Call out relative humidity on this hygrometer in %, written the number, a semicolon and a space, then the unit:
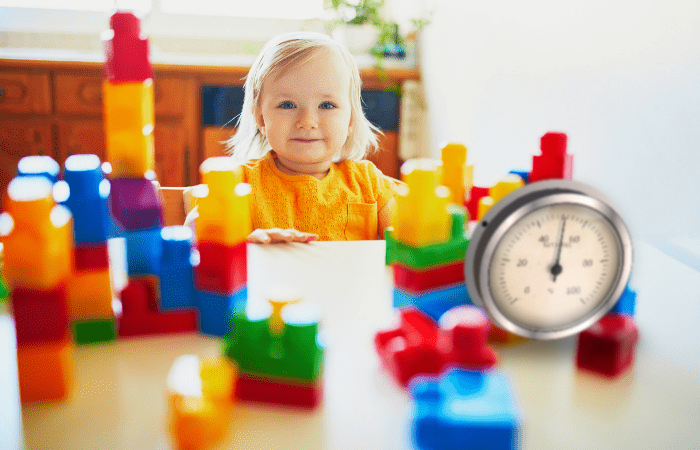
50; %
